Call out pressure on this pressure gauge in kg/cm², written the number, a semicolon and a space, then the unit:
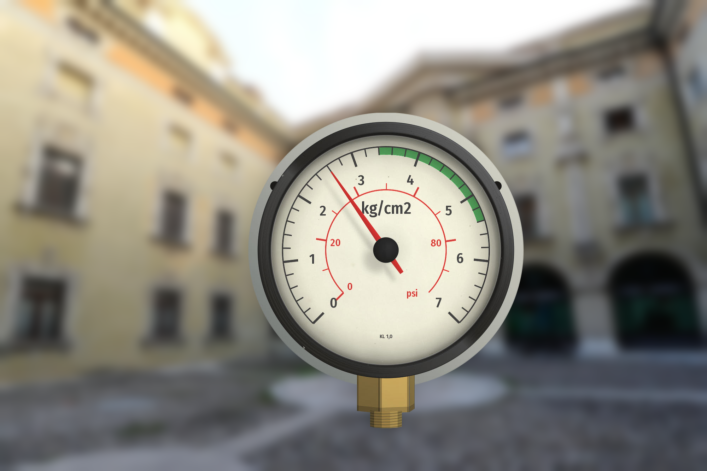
2.6; kg/cm²
